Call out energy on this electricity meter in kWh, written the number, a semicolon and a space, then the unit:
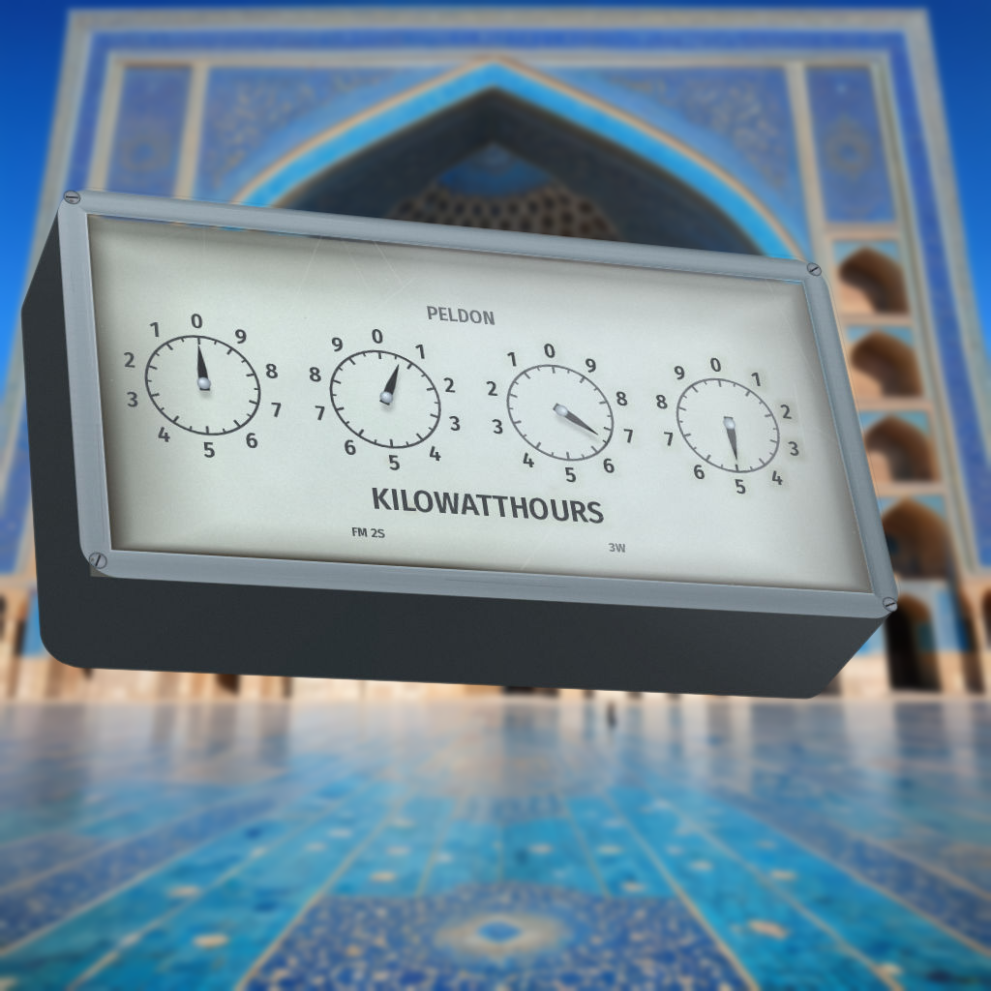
65; kWh
